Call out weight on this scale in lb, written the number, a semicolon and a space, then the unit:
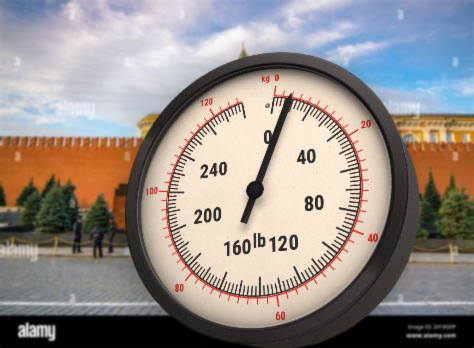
10; lb
